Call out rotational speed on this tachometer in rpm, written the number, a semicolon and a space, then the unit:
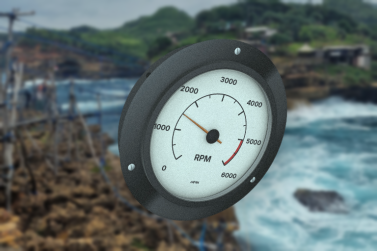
1500; rpm
